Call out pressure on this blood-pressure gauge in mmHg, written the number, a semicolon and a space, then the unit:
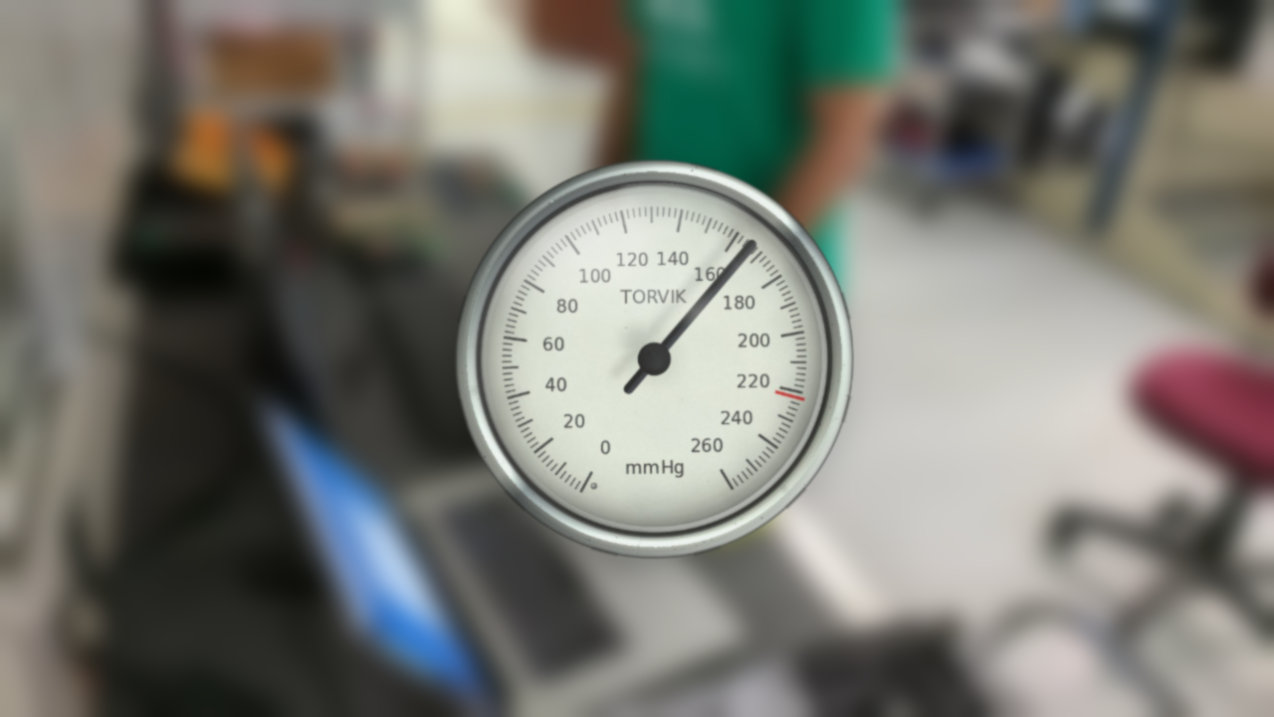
166; mmHg
